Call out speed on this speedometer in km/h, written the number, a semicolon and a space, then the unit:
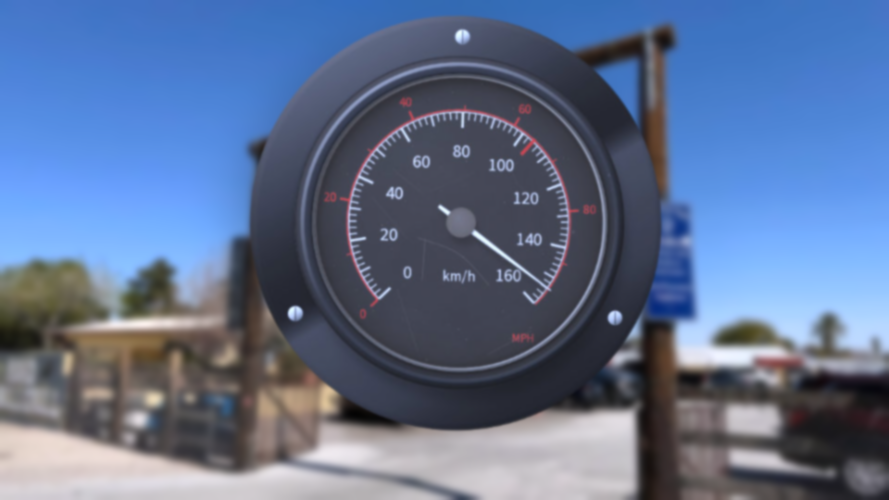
154; km/h
